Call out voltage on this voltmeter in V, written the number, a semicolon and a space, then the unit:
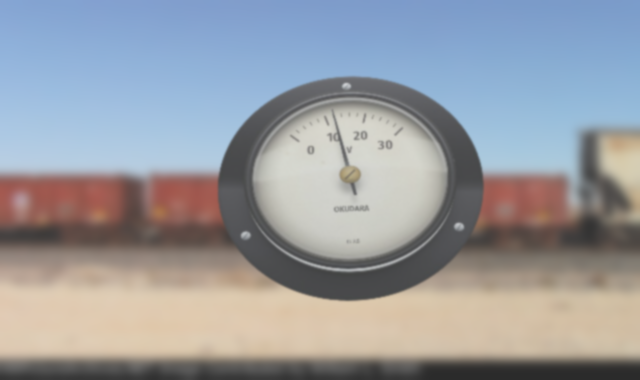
12; V
